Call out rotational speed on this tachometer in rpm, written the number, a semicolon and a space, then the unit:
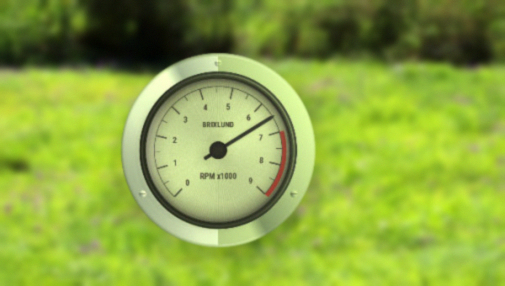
6500; rpm
